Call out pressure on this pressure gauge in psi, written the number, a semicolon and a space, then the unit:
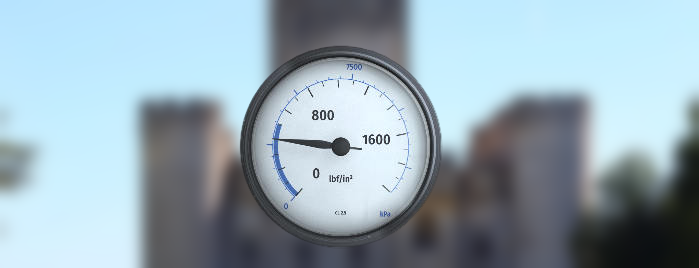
400; psi
